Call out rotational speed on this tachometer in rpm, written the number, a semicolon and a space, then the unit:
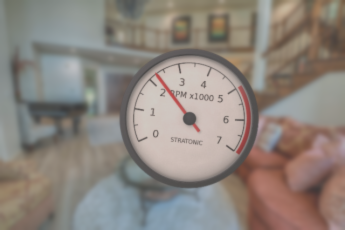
2250; rpm
